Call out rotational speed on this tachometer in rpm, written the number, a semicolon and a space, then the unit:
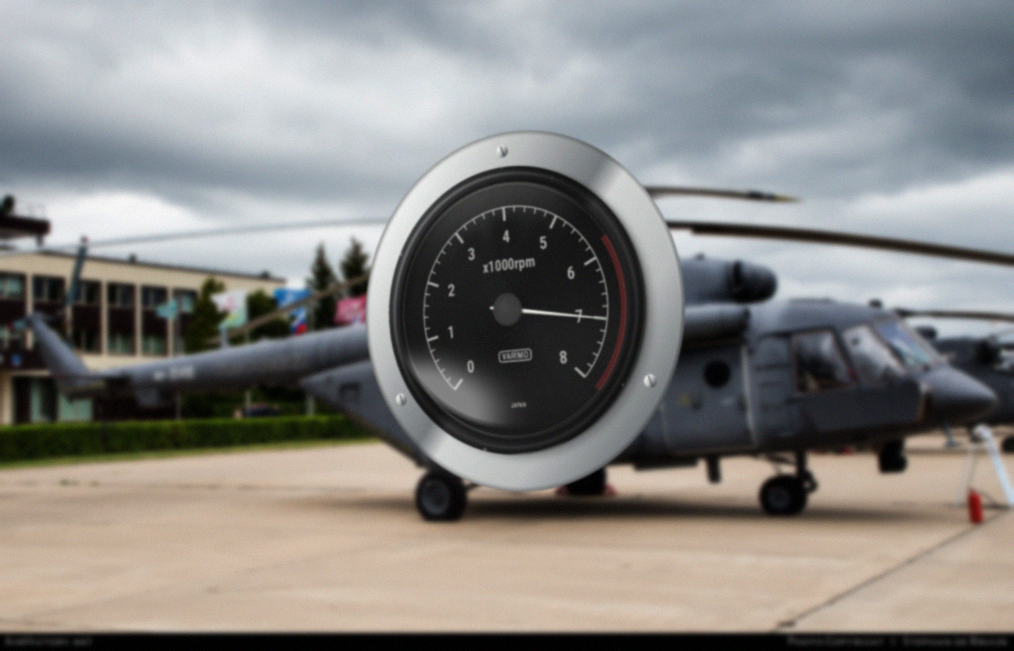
7000; rpm
